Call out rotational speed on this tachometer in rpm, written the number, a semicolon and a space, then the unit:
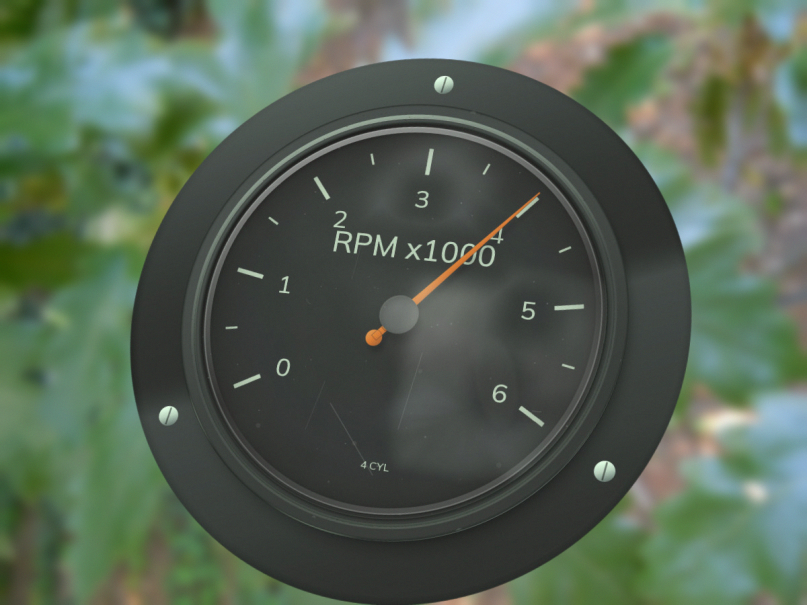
4000; rpm
